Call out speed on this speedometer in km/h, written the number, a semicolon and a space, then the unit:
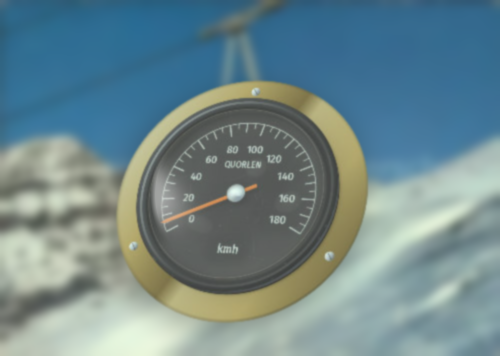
5; km/h
